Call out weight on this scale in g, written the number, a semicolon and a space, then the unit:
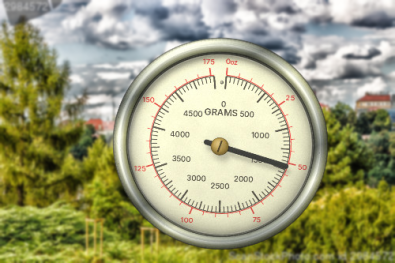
1450; g
